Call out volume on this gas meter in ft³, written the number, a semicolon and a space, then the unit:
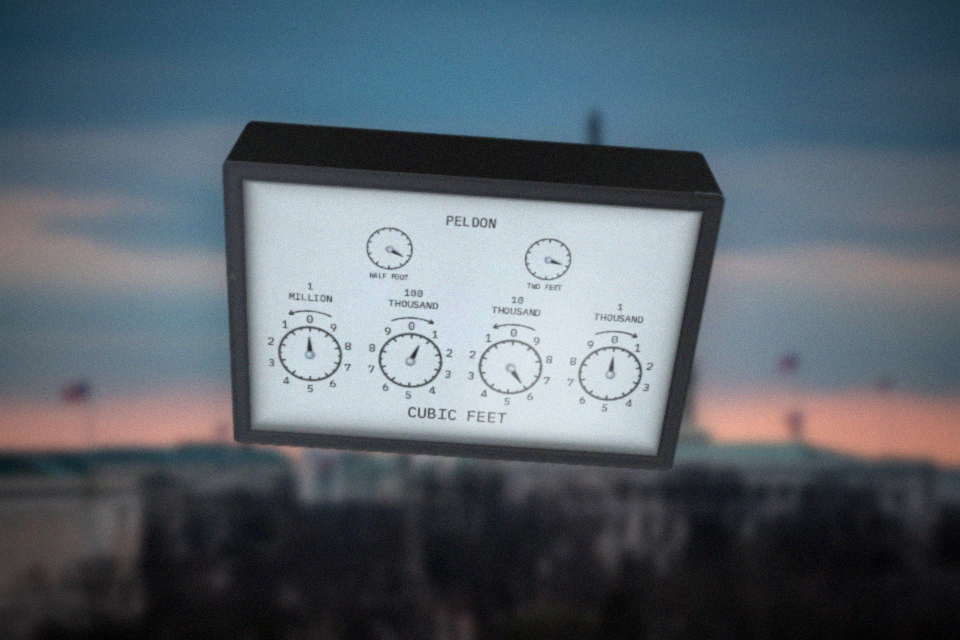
6000; ft³
